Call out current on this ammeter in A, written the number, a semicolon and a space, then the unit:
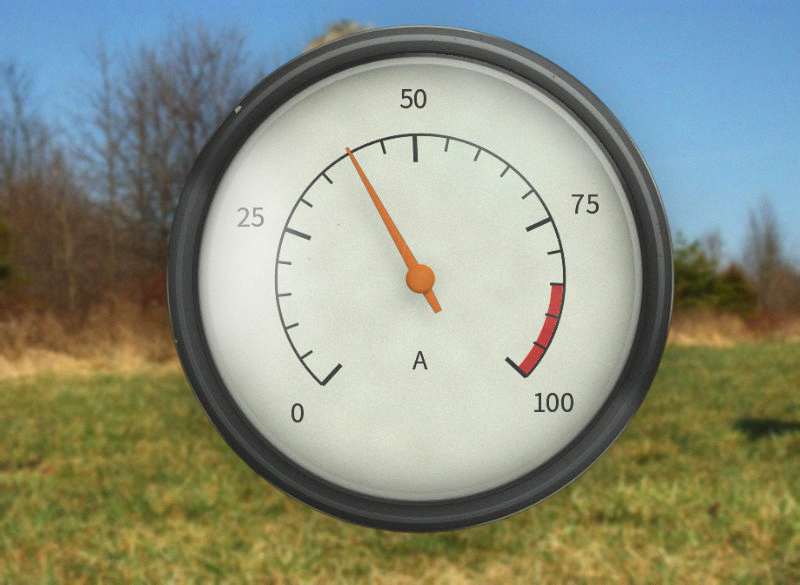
40; A
